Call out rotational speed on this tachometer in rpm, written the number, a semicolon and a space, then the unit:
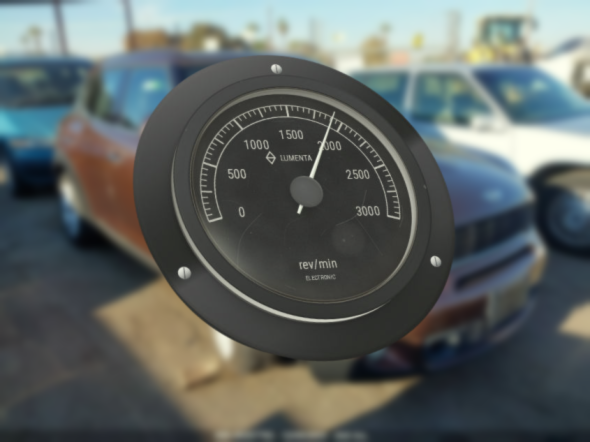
1900; rpm
